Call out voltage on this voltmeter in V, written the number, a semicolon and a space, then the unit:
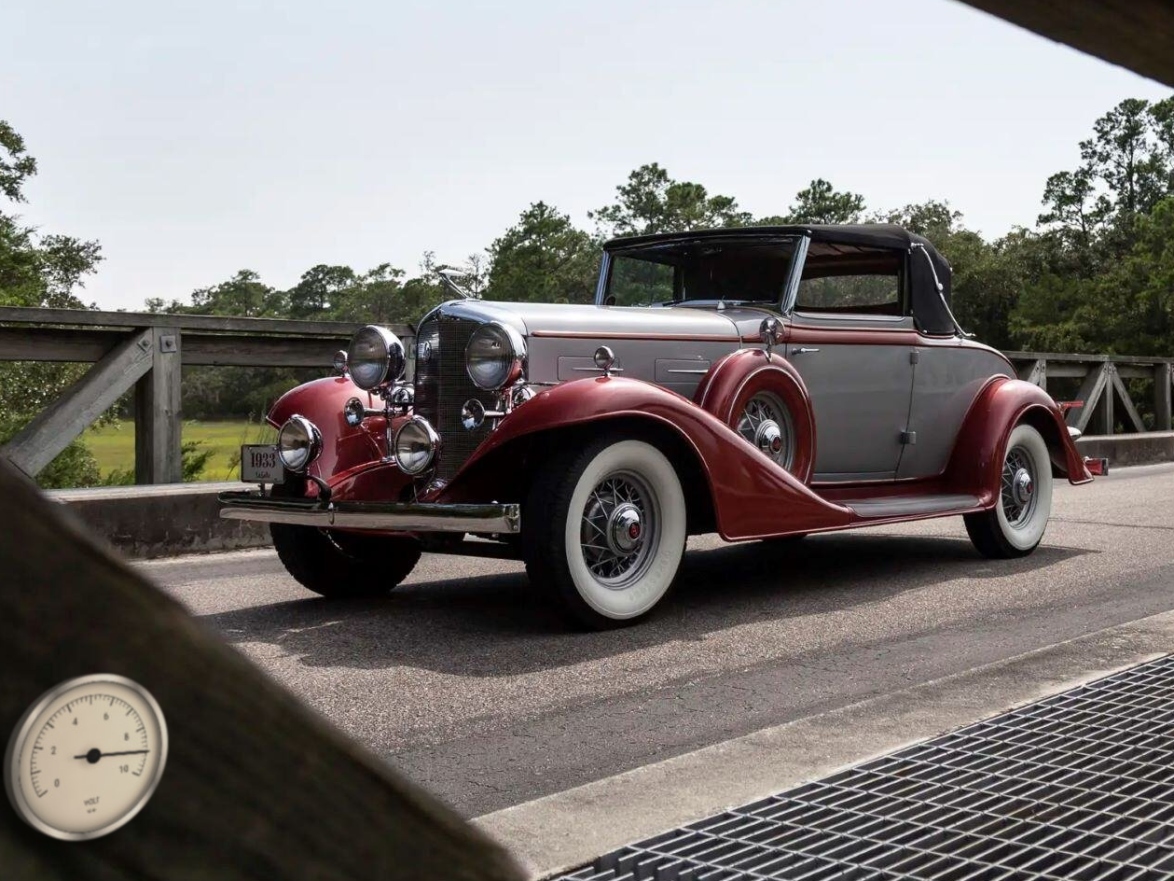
9; V
